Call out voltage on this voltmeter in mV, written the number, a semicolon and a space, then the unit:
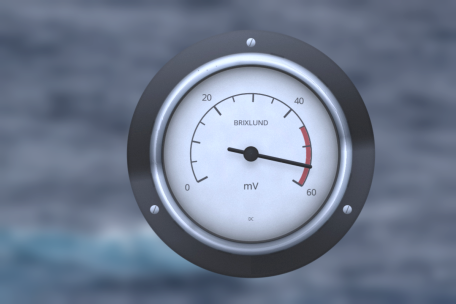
55; mV
